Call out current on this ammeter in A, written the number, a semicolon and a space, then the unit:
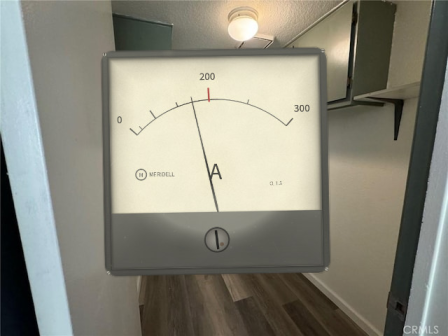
175; A
